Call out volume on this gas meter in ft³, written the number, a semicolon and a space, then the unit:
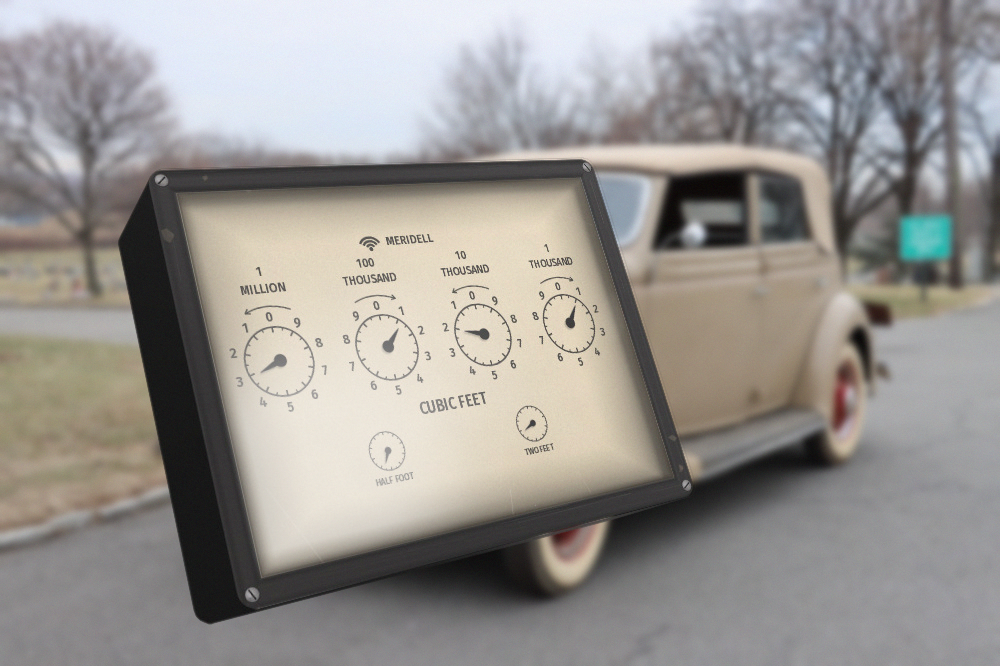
312100; ft³
